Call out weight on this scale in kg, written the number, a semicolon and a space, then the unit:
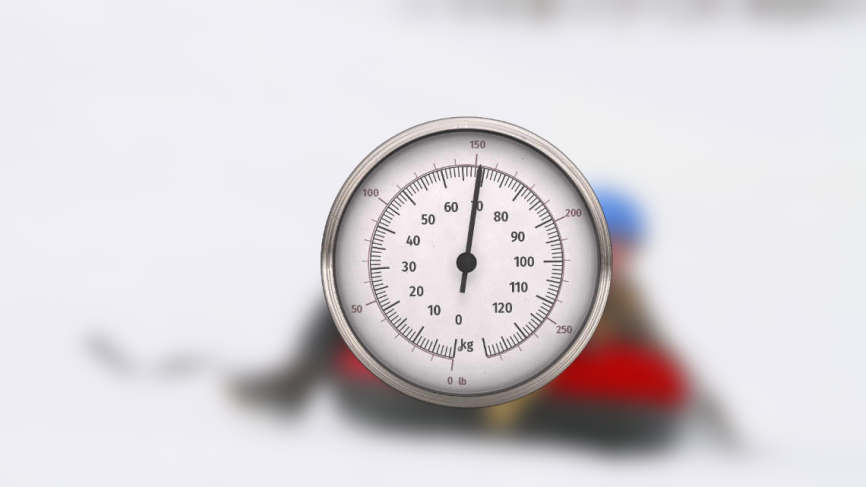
69; kg
